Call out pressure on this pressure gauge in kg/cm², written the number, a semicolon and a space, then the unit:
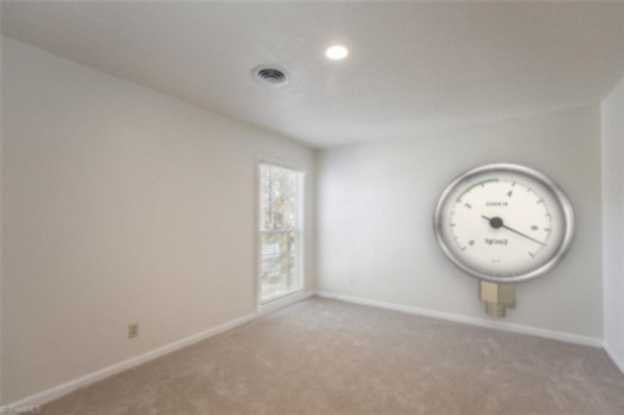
6.5; kg/cm²
